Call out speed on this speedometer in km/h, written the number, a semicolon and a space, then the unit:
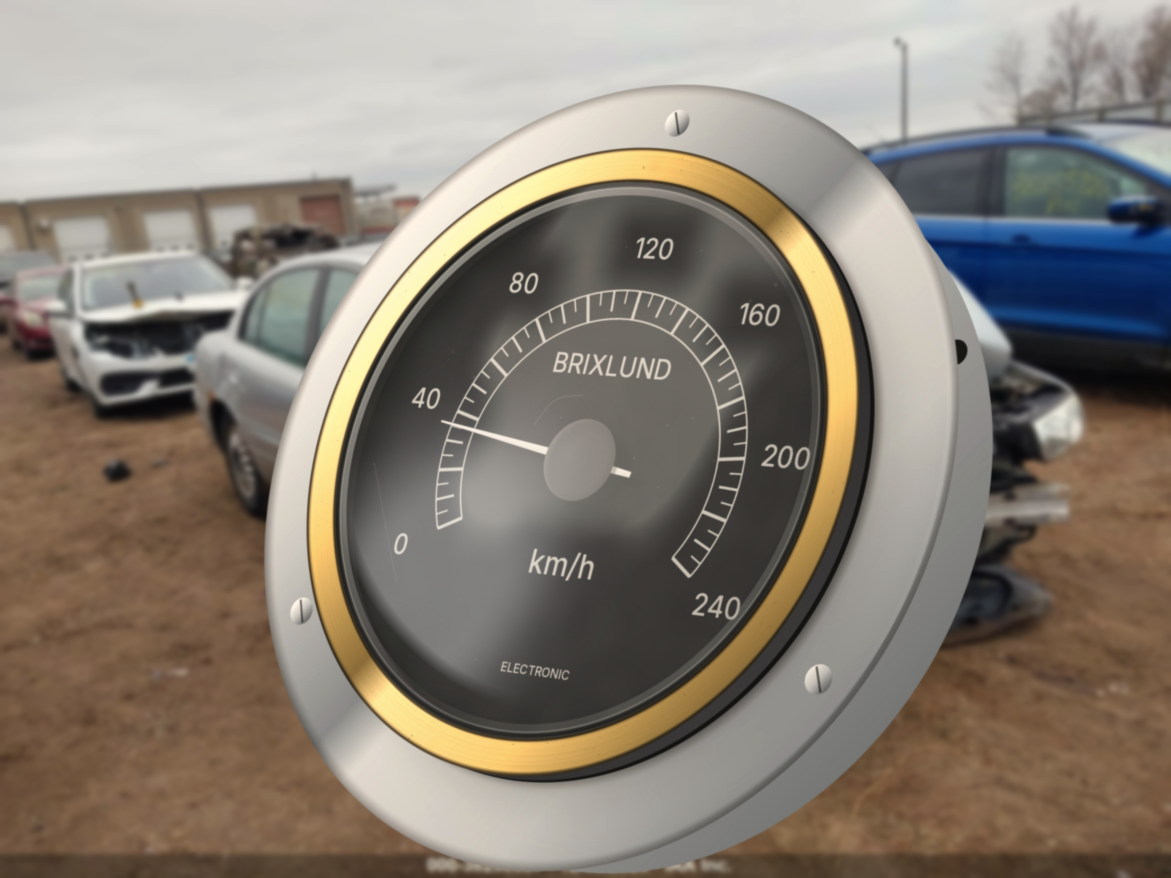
35; km/h
